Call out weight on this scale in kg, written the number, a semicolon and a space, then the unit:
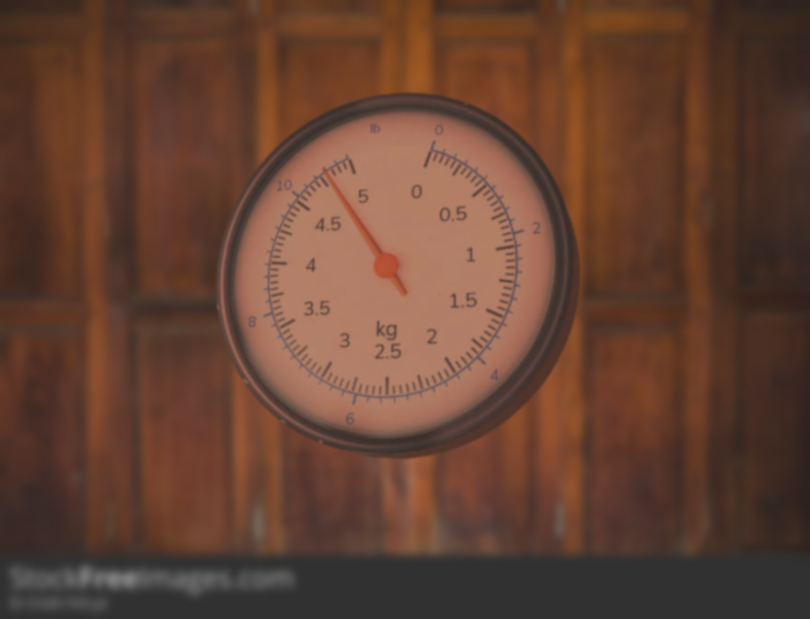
4.8; kg
